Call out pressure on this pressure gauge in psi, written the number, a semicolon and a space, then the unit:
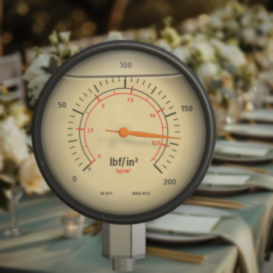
170; psi
